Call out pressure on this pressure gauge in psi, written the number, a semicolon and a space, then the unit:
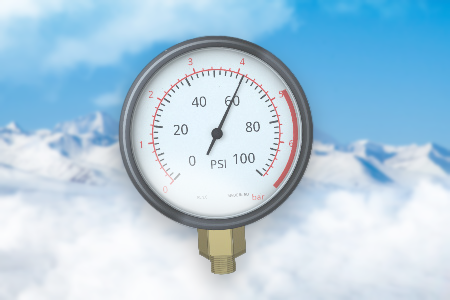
60; psi
